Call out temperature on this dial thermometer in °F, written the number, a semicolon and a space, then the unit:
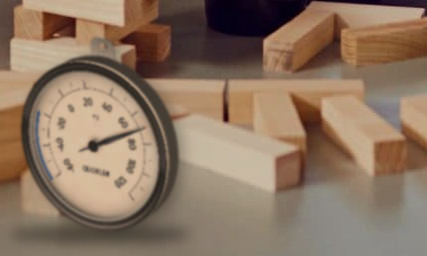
70; °F
